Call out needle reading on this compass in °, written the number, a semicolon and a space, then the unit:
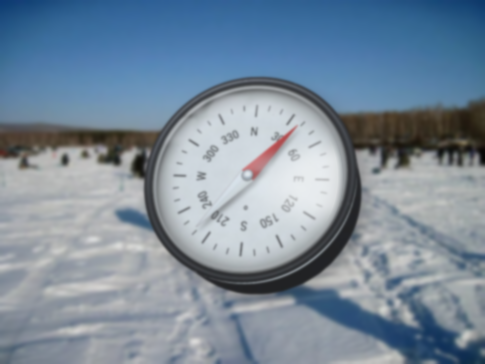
40; °
